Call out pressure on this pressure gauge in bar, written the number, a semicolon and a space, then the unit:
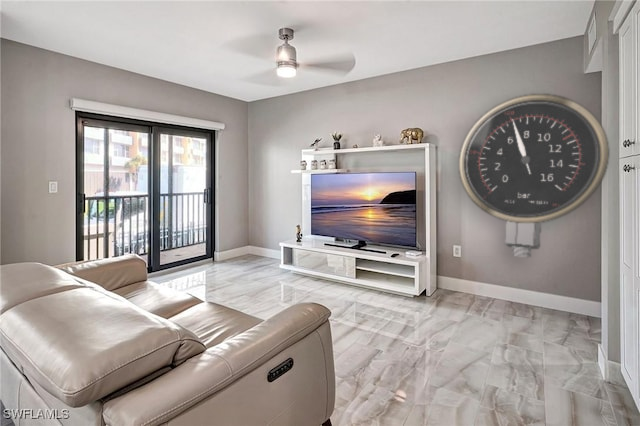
7; bar
